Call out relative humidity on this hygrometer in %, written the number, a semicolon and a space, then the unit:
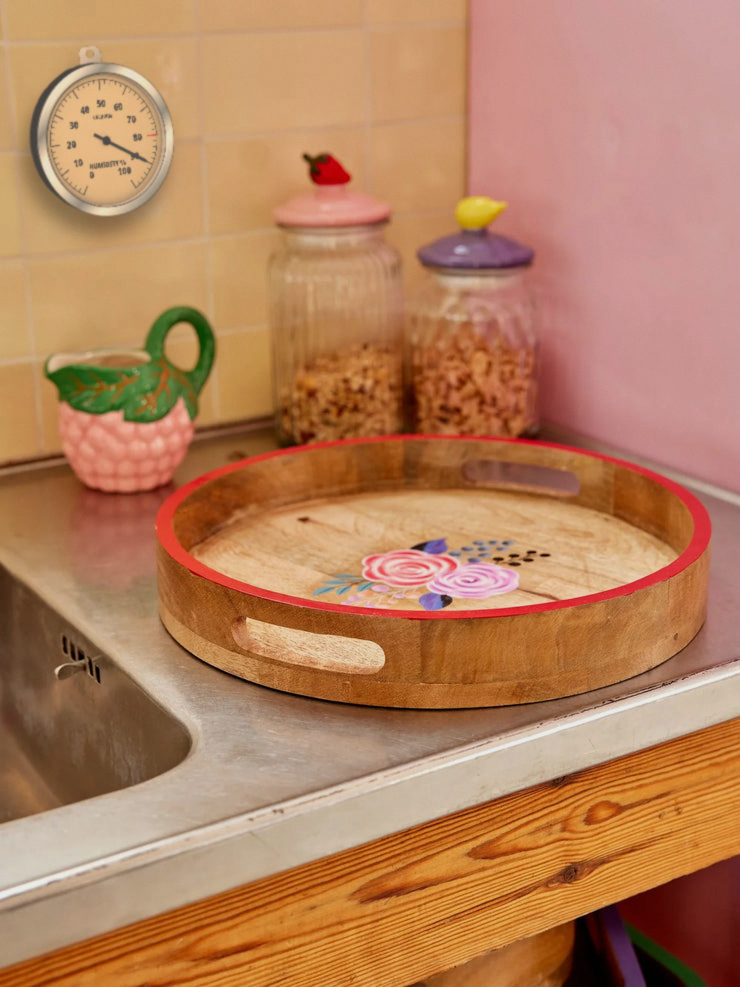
90; %
